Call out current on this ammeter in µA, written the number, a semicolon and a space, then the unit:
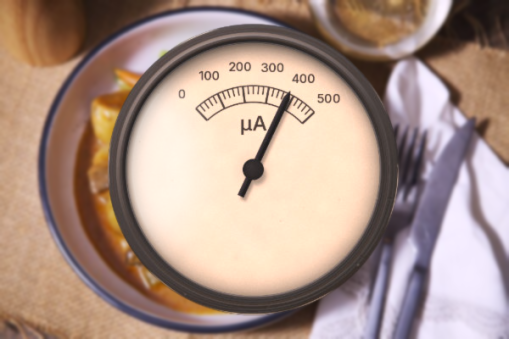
380; µA
